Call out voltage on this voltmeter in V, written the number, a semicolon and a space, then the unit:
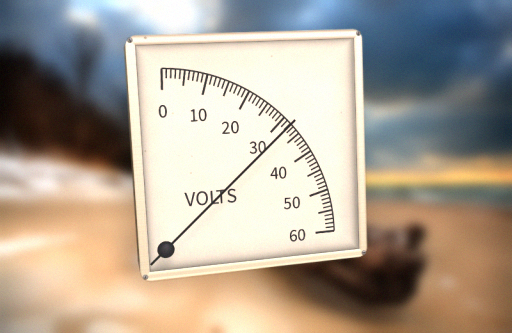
32; V
